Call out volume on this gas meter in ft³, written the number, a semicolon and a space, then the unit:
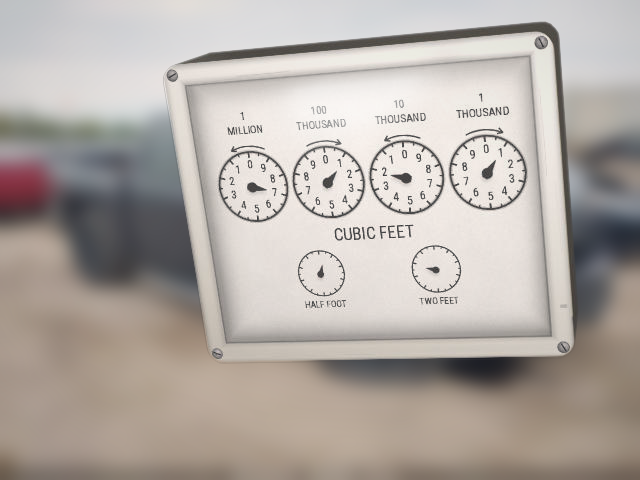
712100; ft³
